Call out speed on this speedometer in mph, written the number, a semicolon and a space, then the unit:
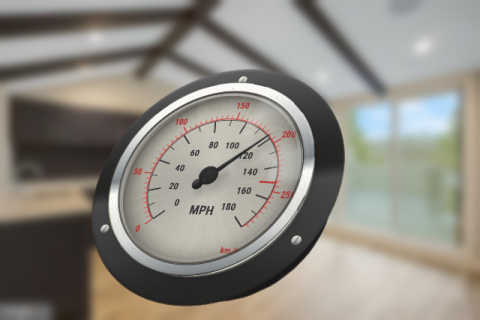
120; mph
